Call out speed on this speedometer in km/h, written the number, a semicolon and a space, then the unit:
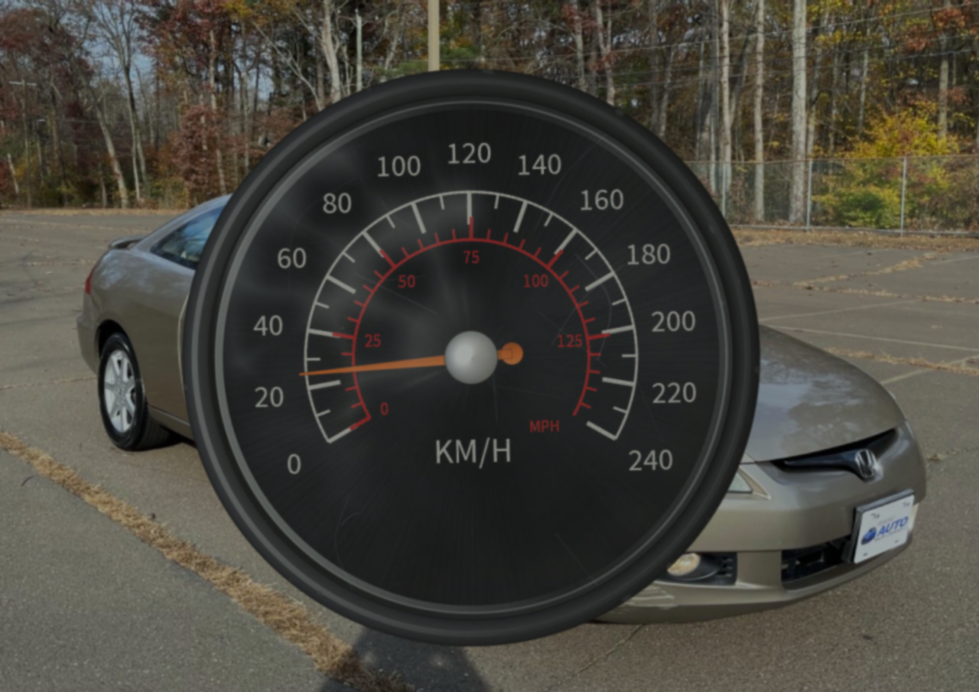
25; km/h
